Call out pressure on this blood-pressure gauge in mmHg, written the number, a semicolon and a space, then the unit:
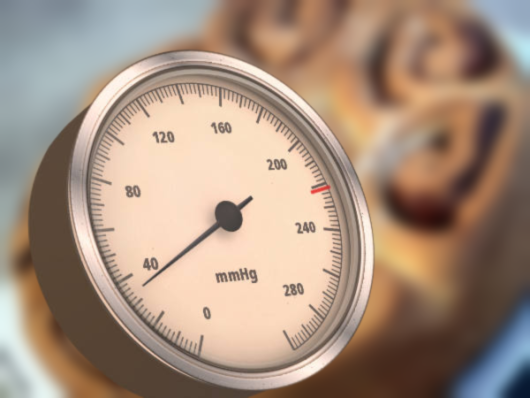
34; mmHg
